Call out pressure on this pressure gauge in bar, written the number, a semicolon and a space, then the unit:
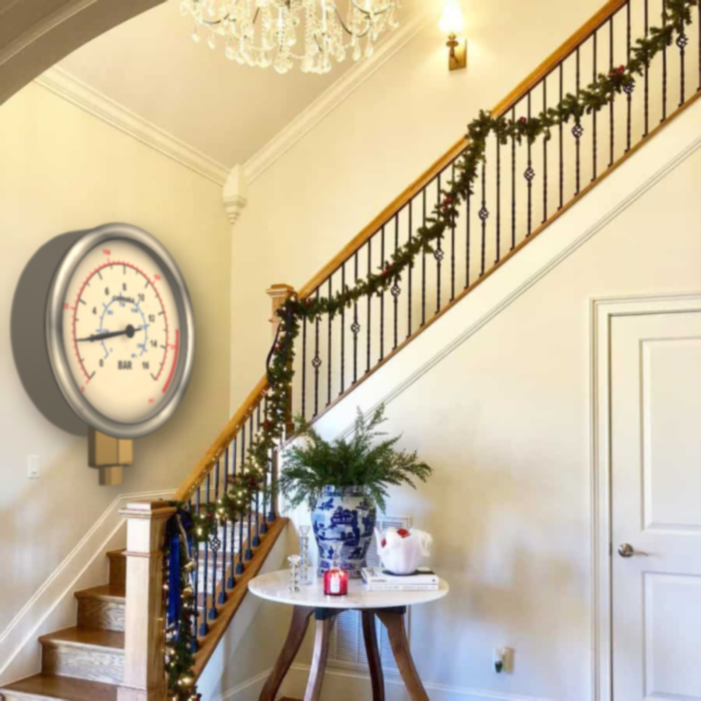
2; bar
